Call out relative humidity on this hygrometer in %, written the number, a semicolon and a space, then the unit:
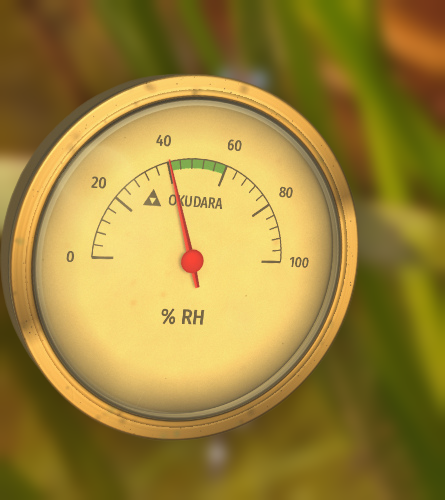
40; %
